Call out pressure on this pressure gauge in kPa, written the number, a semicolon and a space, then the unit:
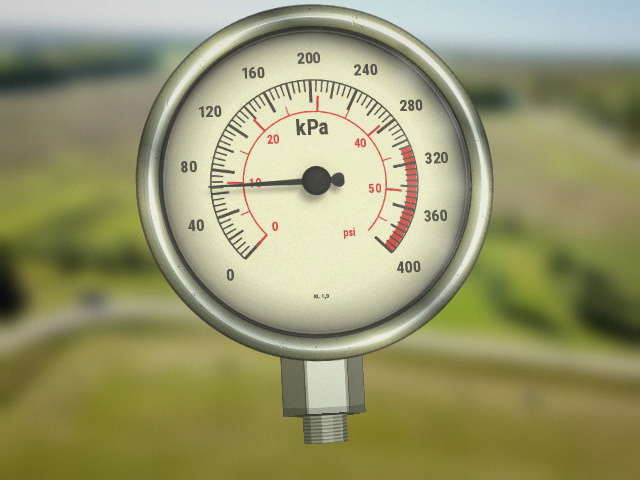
65; kPa
